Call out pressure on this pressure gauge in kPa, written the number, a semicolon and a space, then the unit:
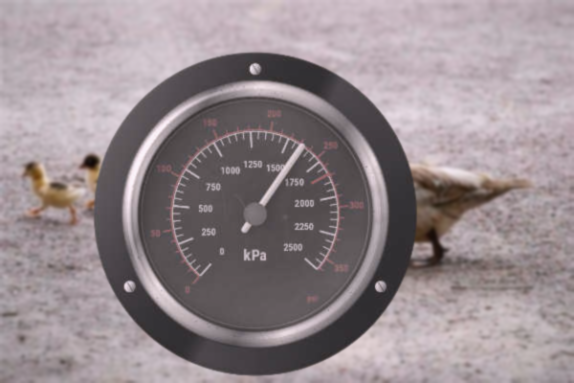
1600; kPa
